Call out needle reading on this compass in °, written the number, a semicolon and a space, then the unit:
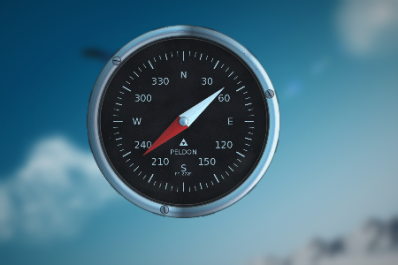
230; °
